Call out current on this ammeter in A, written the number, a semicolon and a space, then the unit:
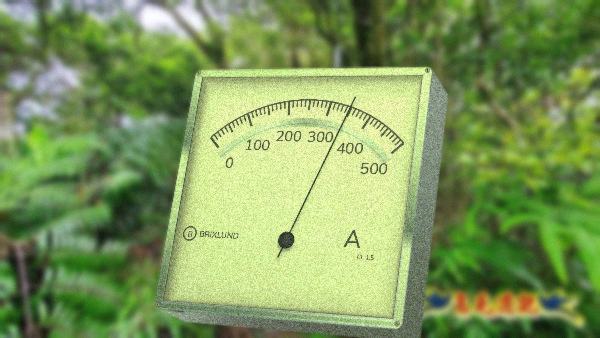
350; A
